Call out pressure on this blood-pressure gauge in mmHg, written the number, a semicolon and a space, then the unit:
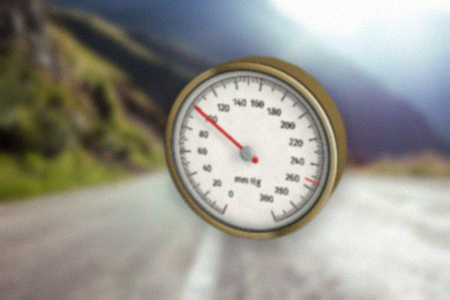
100; mmHg
